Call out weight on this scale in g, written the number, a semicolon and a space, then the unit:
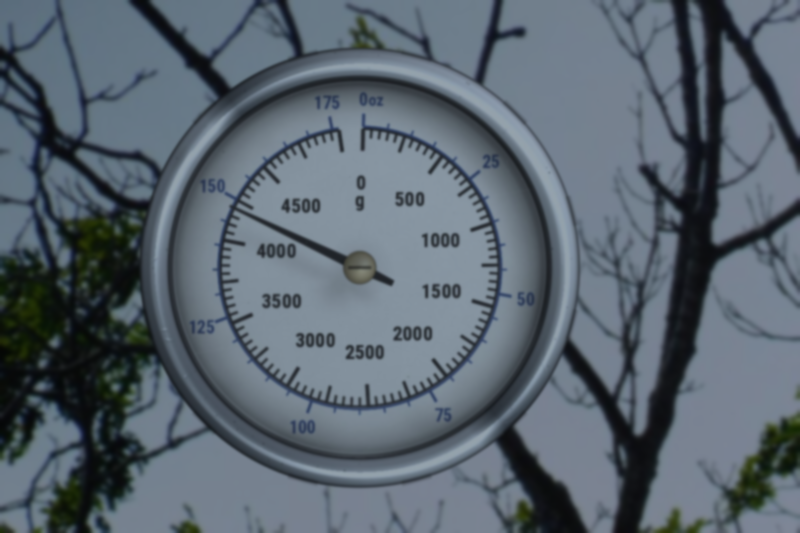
4200; g
